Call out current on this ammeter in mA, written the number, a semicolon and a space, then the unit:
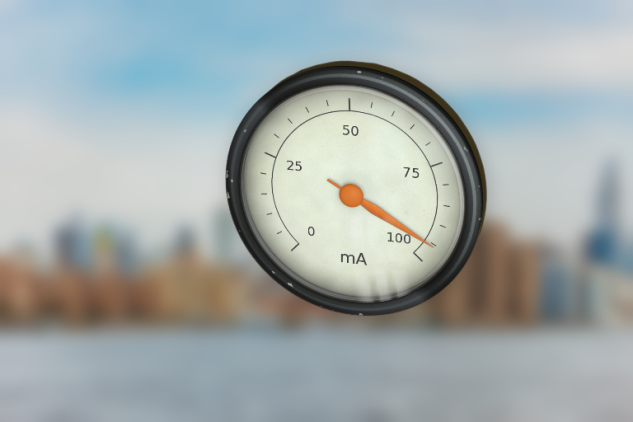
95; mA
